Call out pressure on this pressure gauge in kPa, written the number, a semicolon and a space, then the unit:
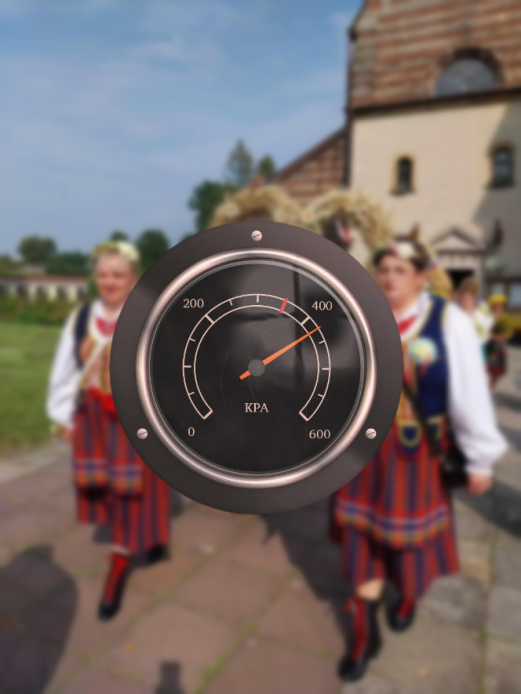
425; kPa
